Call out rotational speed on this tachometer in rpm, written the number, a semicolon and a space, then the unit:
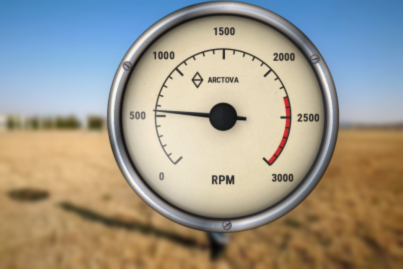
550; rpm
